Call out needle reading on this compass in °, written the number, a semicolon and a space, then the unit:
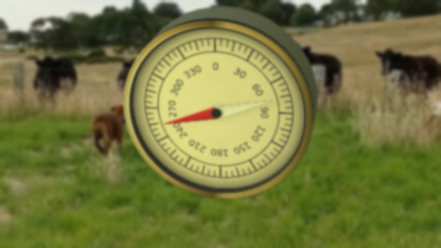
255; °
